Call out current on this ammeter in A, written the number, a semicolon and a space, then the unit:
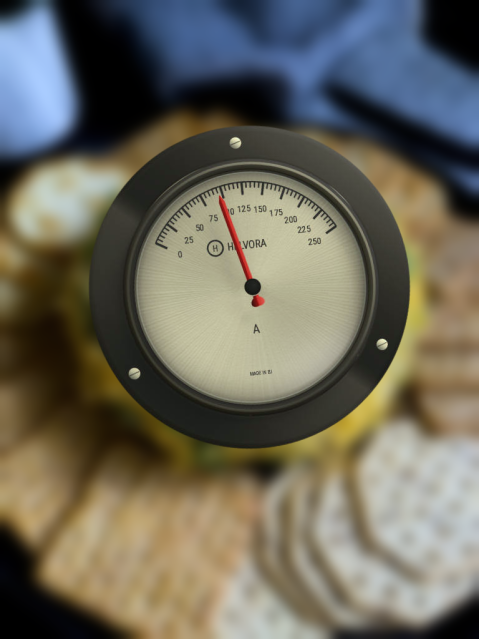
95; A
